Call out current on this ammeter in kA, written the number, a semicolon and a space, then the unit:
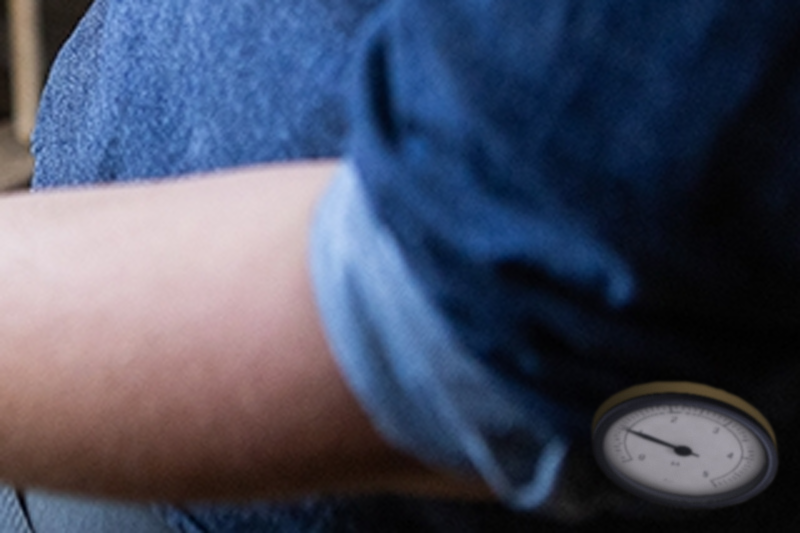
1; kA
